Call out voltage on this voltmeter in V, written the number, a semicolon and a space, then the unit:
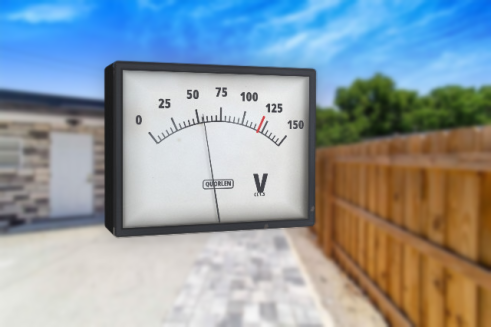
55; V
